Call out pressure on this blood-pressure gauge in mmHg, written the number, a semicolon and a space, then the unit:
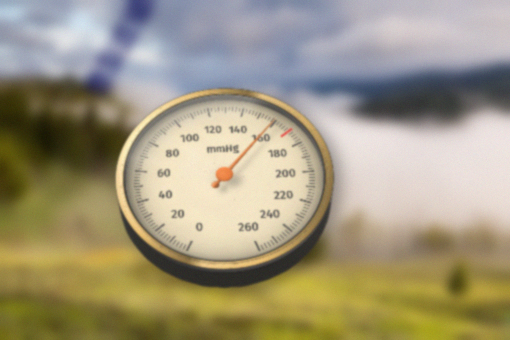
160; mmHg
